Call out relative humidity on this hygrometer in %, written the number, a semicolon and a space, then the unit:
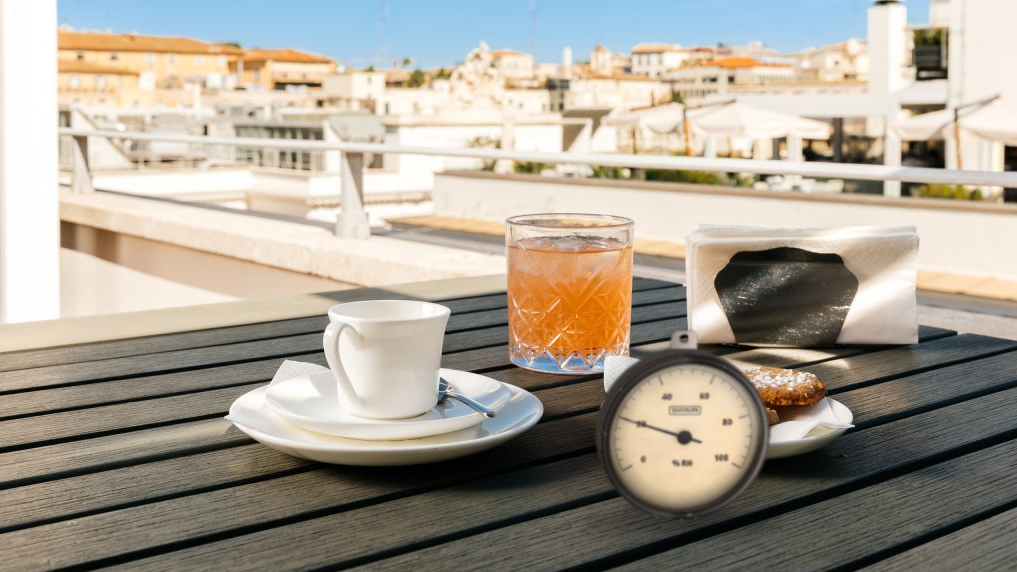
20; %
